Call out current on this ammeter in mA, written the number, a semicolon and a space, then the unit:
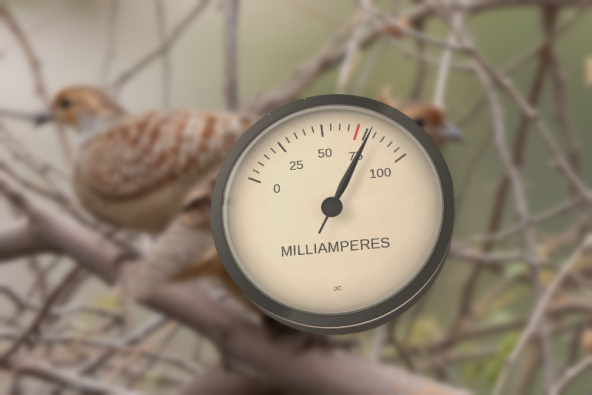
77.5; mA
